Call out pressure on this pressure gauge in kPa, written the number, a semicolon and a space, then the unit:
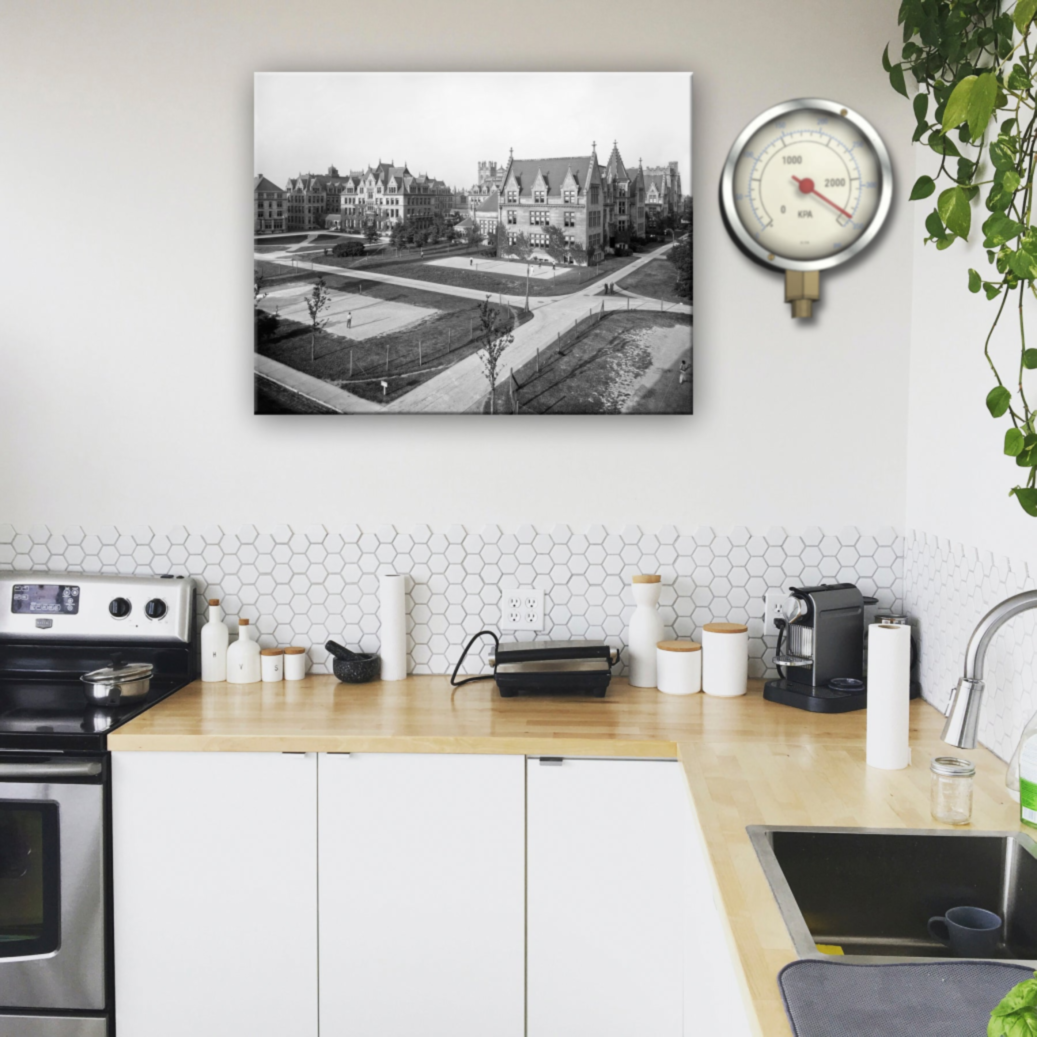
2400; kPa
